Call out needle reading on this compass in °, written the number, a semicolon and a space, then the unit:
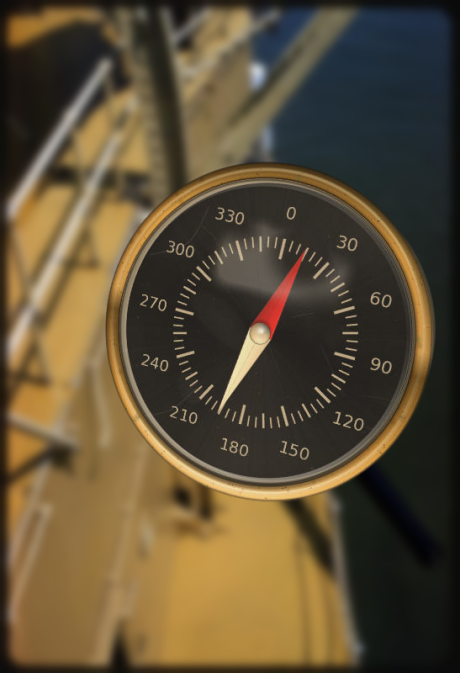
15; °
